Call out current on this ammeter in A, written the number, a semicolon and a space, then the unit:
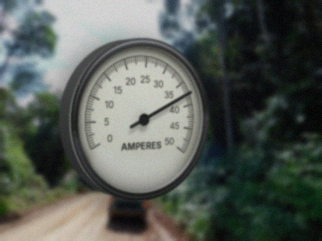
37.5; A
